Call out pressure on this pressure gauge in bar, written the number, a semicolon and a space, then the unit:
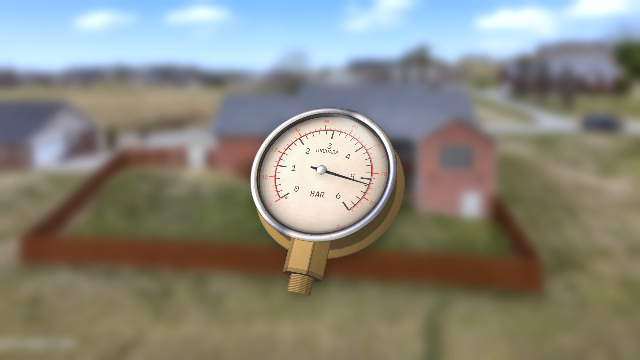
5.2; bar
